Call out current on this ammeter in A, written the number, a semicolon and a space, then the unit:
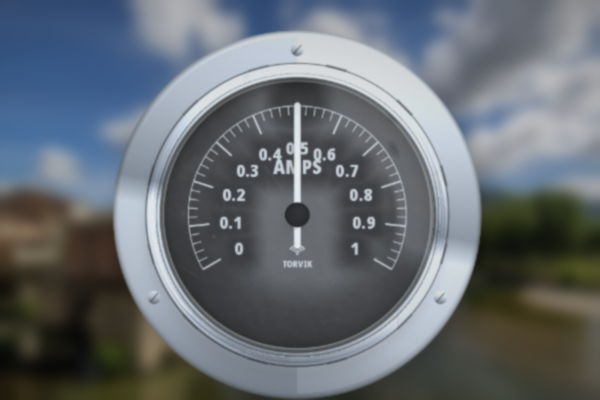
0.5; A
